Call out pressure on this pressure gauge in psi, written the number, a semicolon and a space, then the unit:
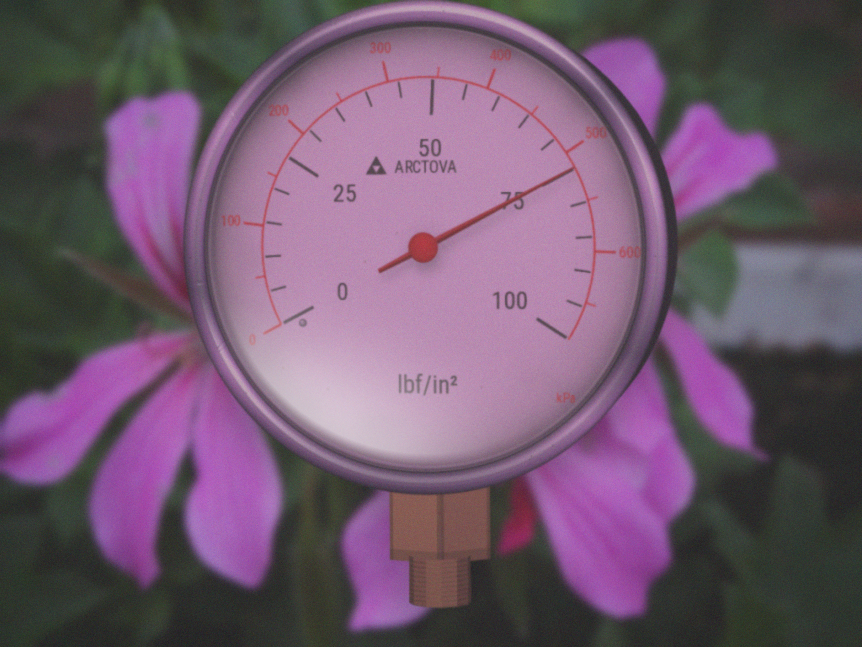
75; psi
